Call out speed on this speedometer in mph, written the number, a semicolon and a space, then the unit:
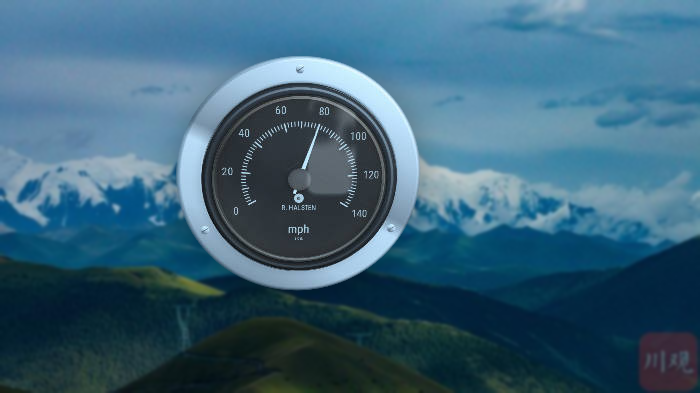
80; mph
